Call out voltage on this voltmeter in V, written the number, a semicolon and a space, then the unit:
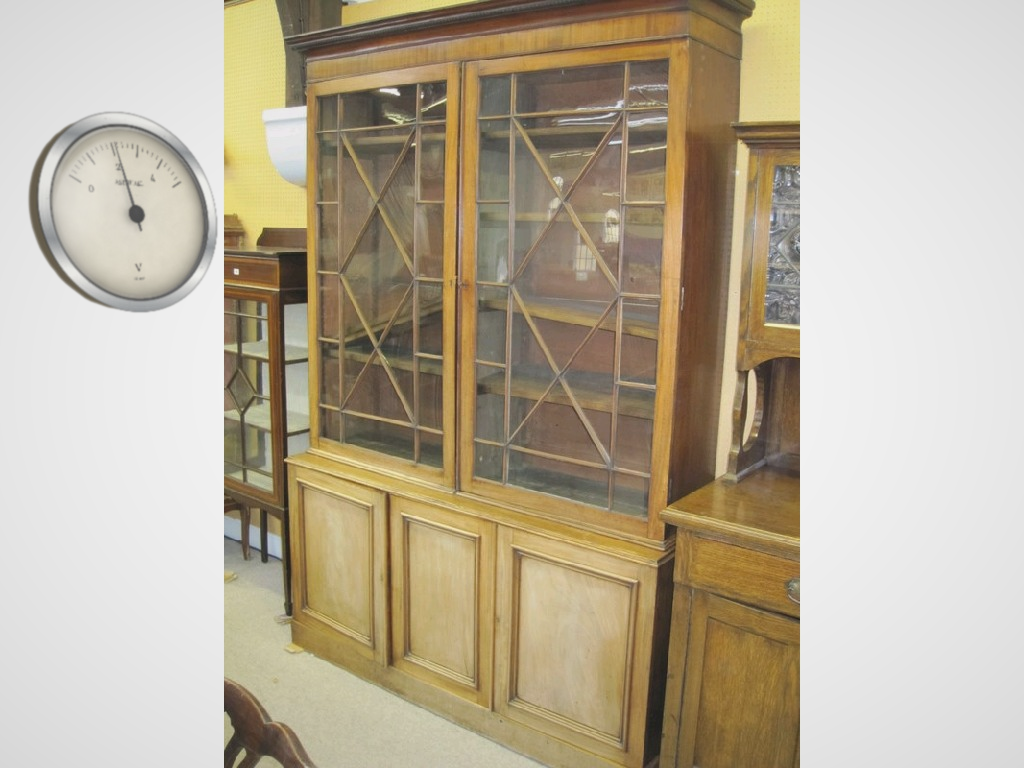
2; V
